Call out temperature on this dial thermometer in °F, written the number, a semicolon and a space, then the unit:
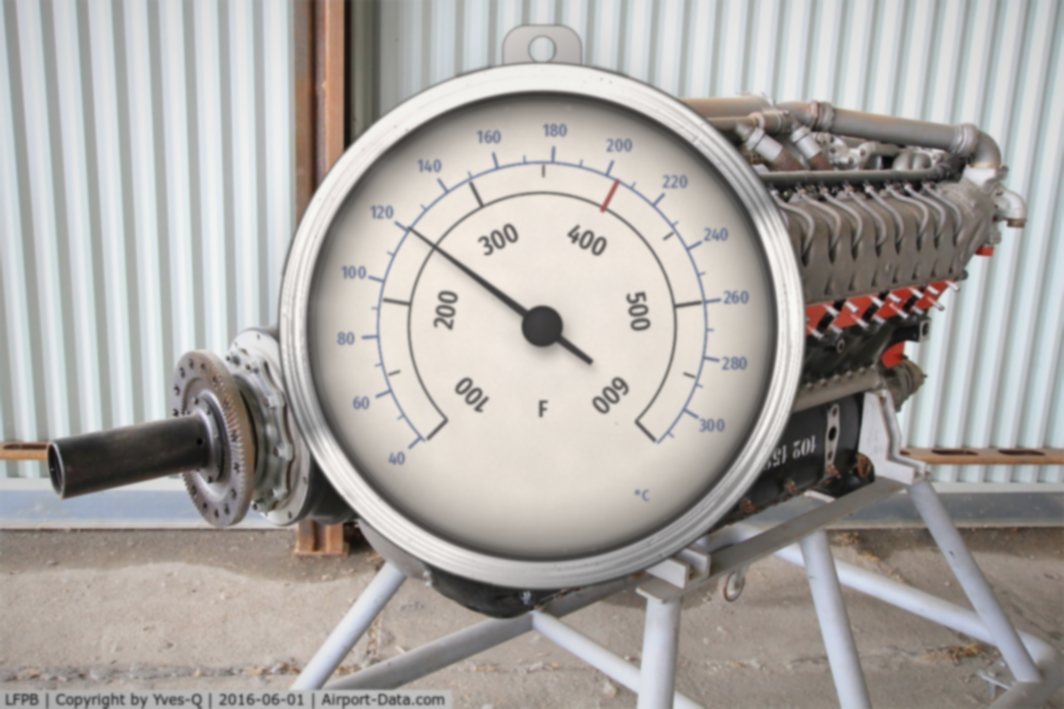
250; °F
